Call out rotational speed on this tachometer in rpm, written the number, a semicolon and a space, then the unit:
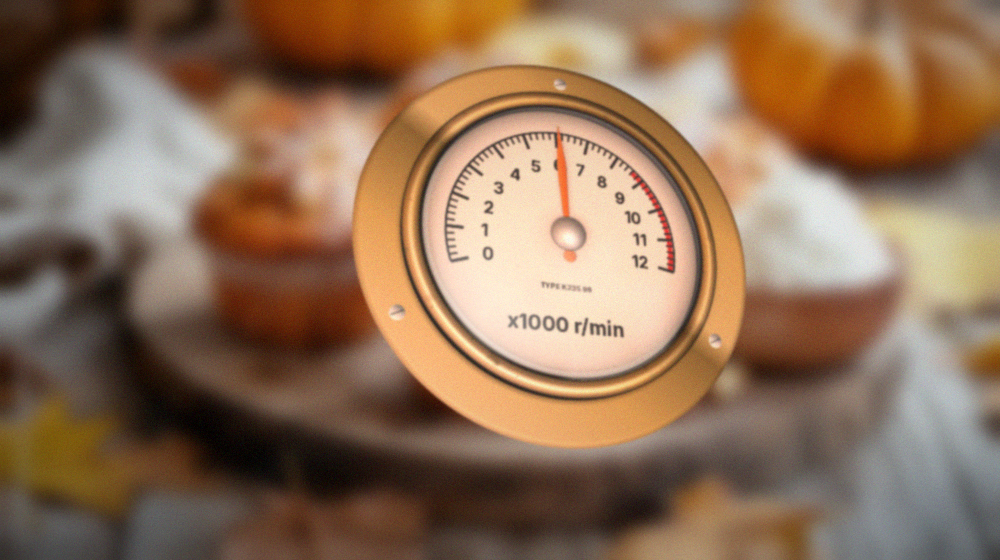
6000; rpm
